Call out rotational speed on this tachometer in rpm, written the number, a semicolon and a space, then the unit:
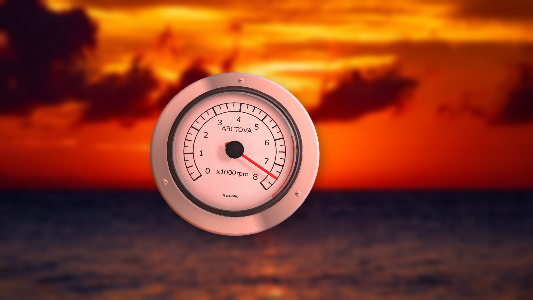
7500; rpm
